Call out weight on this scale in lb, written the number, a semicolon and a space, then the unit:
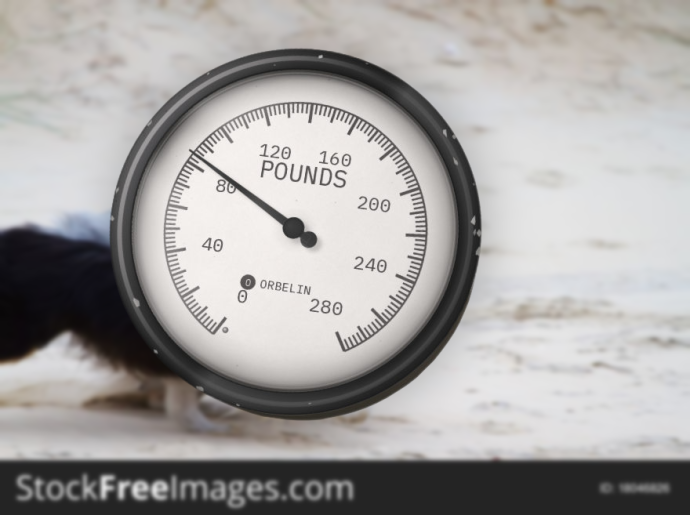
84; lb
